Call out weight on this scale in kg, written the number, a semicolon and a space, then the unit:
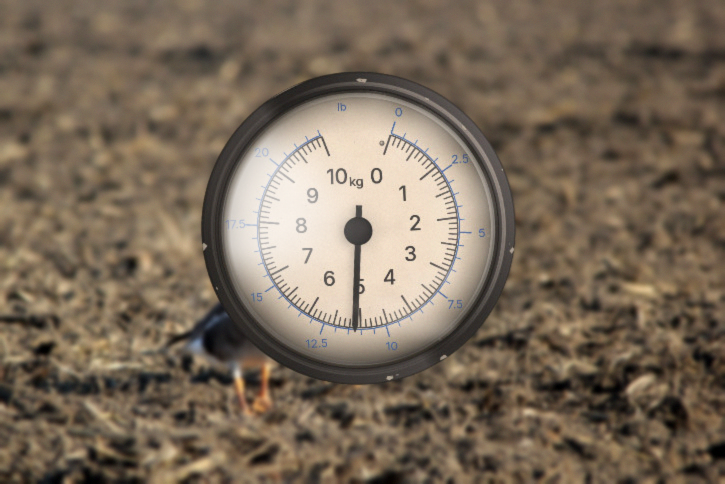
5.1; kg
